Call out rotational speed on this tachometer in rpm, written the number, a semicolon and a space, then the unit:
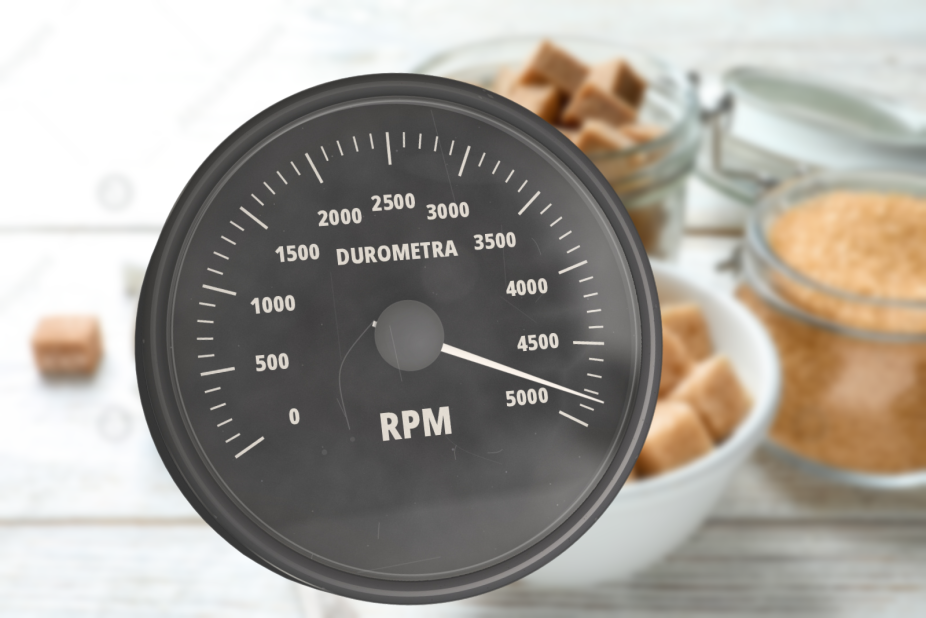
4850; rpm
